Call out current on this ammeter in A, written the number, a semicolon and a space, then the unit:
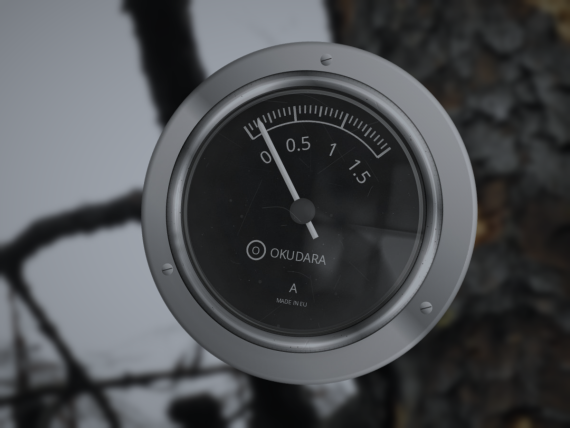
0.15; A
